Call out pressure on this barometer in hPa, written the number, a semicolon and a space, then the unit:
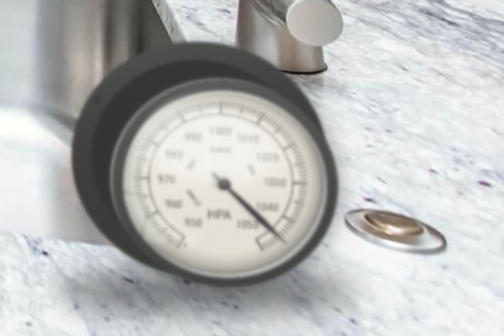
1045; hPa
